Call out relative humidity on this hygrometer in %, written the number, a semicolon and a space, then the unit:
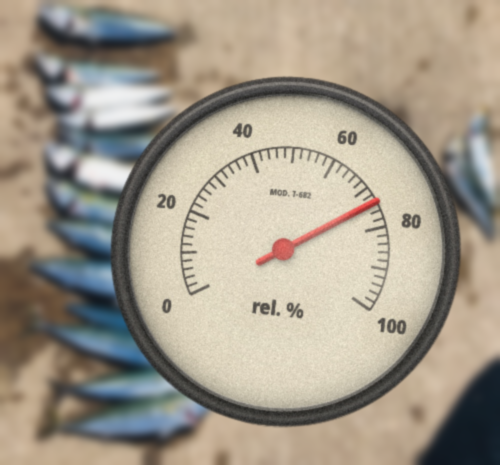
74; %
